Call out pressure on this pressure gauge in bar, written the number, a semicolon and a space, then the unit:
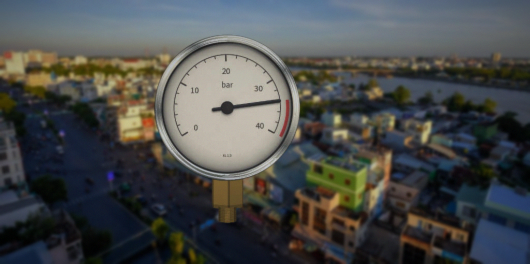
34; bar
